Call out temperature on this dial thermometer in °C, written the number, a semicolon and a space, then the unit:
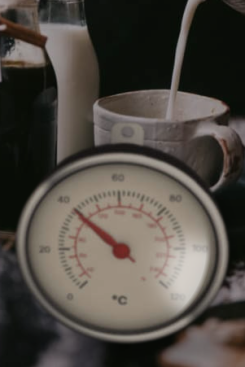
40; °C
